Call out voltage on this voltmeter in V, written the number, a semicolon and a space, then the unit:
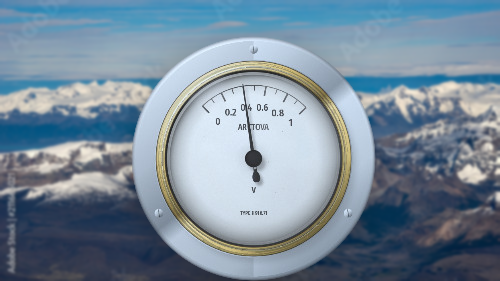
0.4; V
